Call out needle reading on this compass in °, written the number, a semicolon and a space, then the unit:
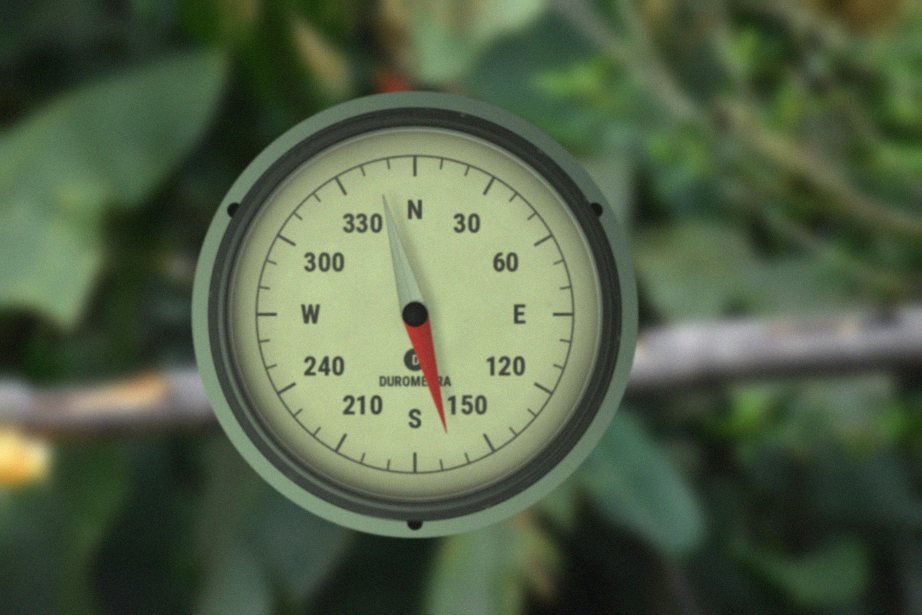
165; °
